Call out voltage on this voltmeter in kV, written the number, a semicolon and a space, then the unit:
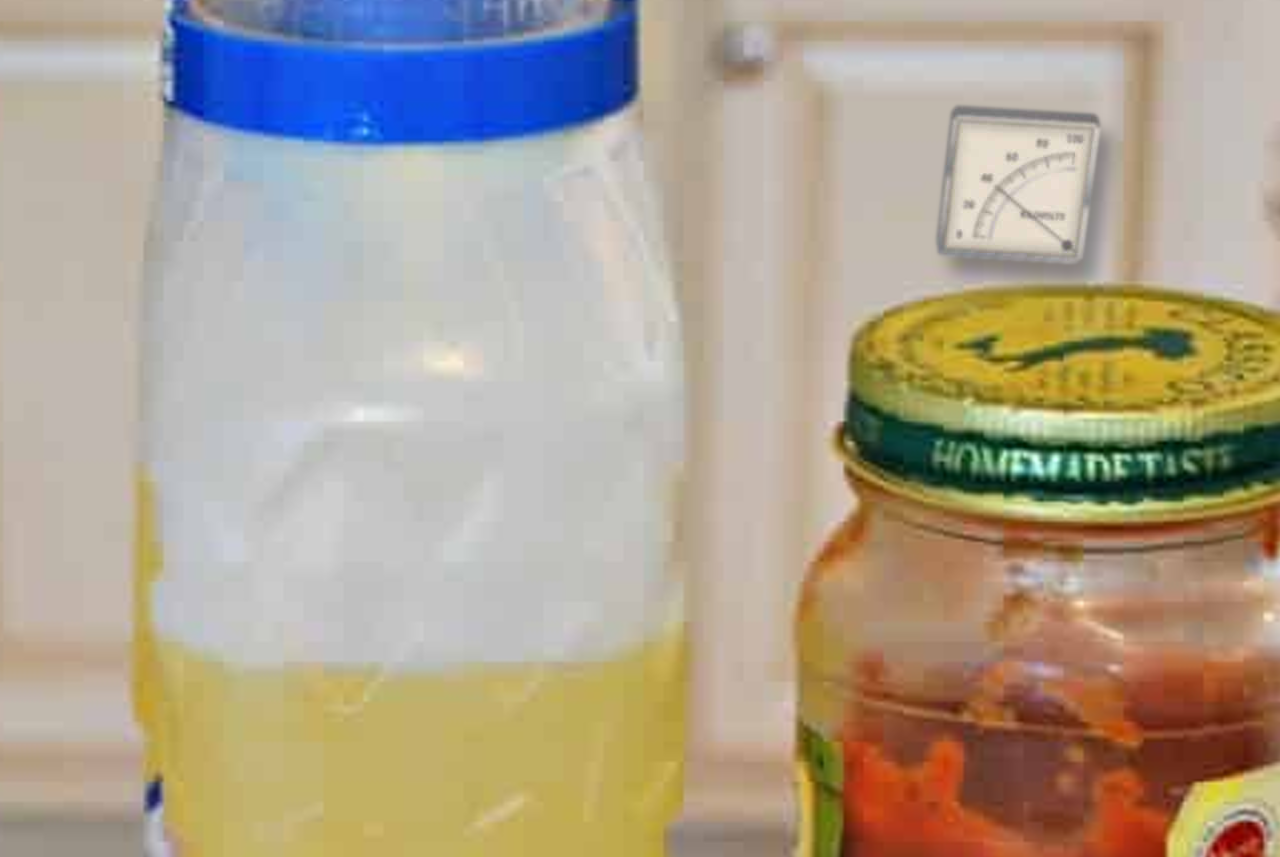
40; kV
